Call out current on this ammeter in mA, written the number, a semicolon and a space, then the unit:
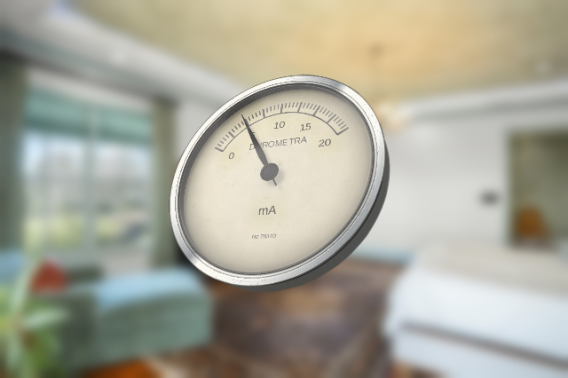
5; mA
